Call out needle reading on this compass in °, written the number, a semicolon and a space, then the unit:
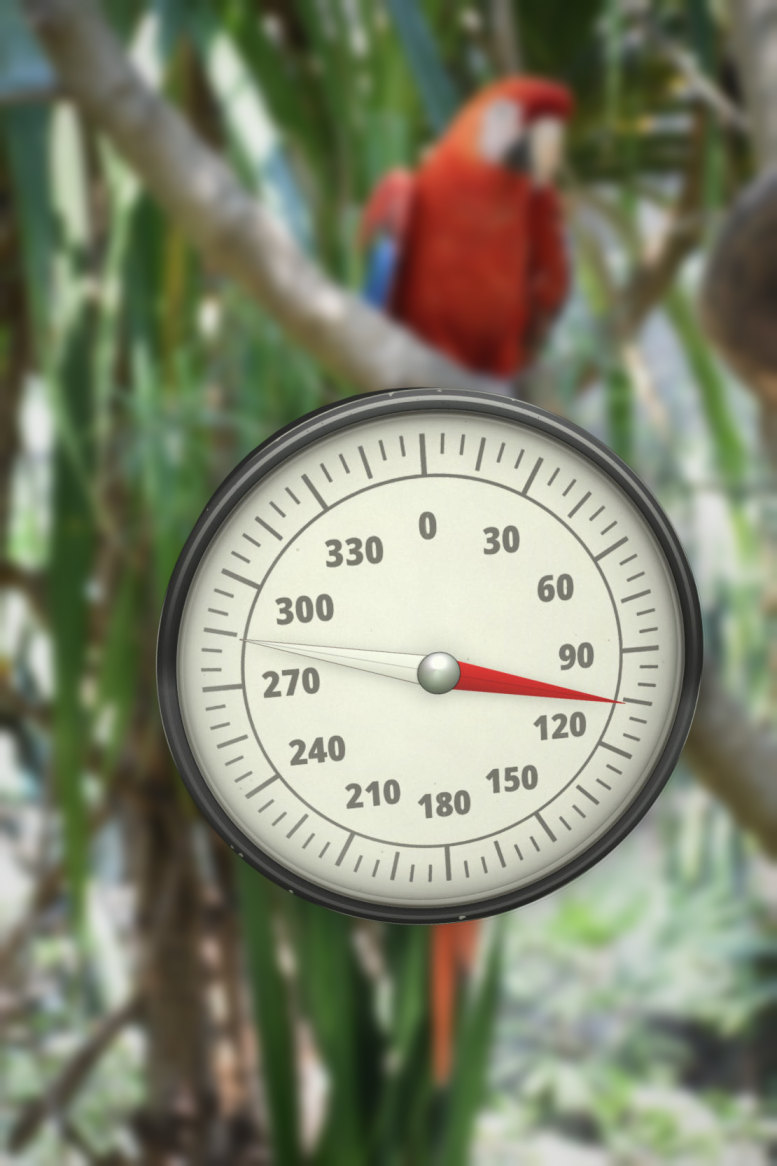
105; °
